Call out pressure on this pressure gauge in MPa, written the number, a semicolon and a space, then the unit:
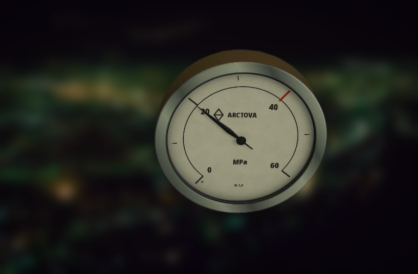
20; MPa
